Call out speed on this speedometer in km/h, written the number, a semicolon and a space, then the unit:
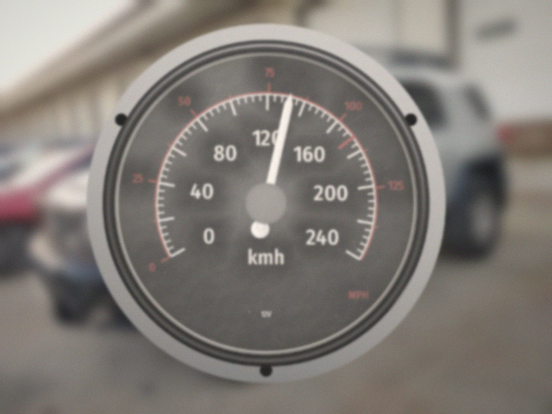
132; km/h
